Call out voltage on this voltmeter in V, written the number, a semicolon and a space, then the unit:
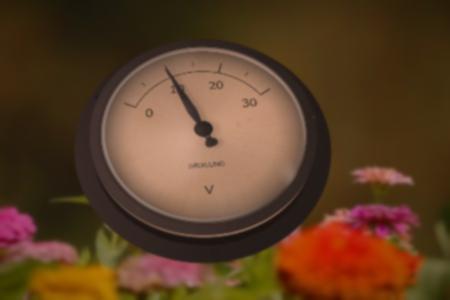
10; V
